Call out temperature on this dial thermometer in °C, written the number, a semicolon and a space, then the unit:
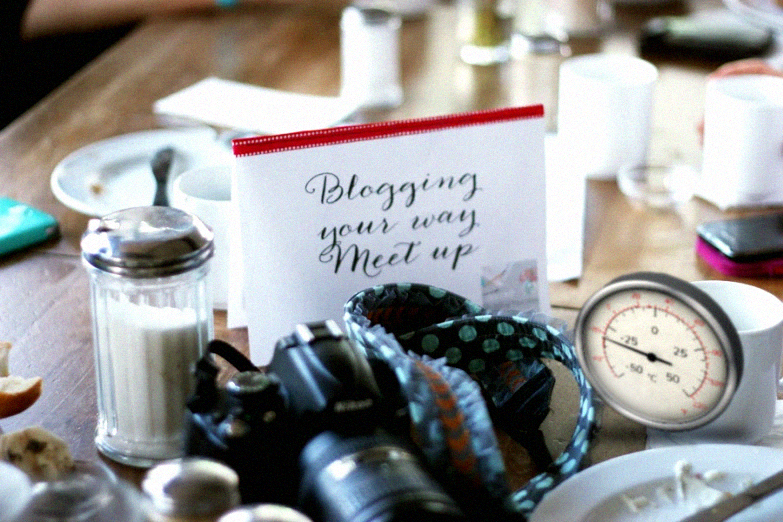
-30; °C
